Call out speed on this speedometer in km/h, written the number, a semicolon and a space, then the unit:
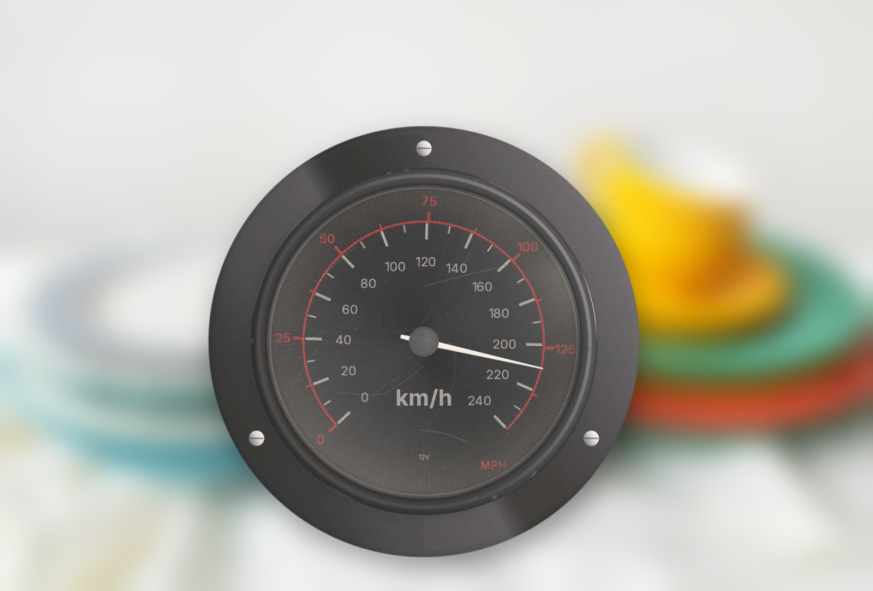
210; km/h
